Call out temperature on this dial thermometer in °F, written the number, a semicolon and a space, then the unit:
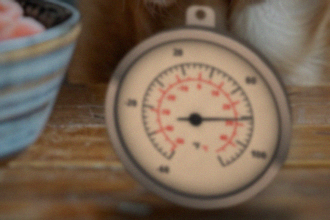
80; °F
